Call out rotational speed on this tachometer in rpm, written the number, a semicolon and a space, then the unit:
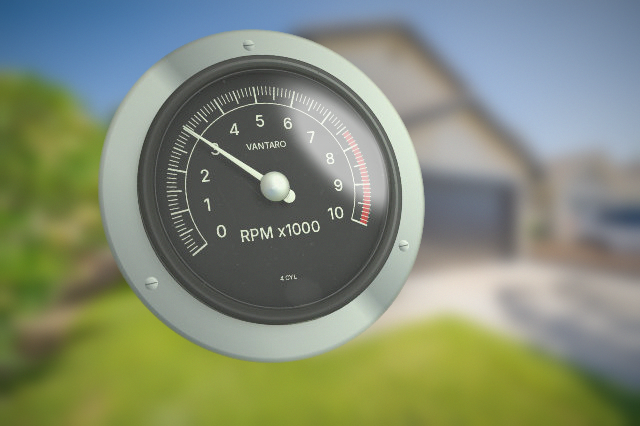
3000; rpm
